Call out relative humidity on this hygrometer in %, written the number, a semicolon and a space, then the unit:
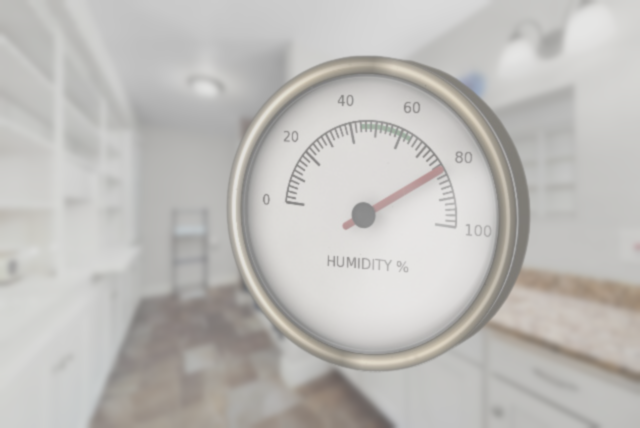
80; %
